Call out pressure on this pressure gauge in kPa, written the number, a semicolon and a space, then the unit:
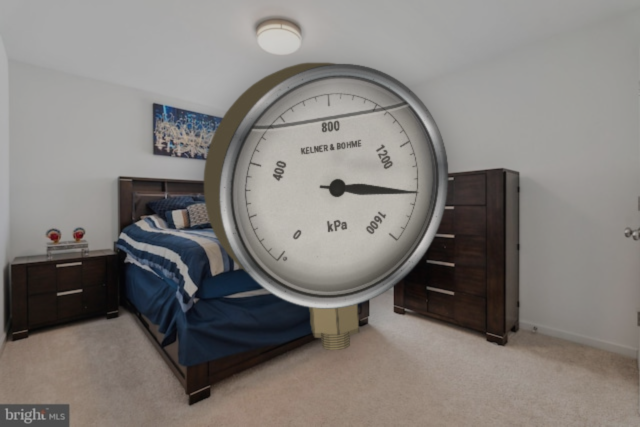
1400; kPa
